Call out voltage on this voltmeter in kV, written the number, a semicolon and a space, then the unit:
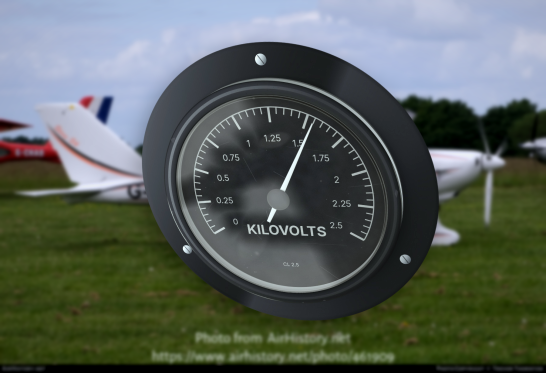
1.55; kV
